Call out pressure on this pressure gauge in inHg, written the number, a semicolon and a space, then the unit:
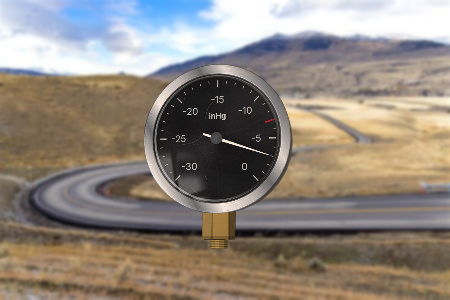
-3; inHg
